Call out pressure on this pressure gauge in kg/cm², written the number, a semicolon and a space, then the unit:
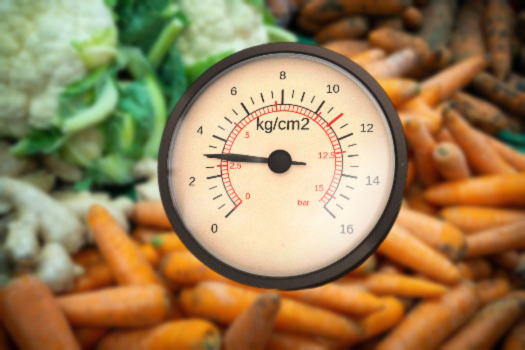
3; kg/cm²
